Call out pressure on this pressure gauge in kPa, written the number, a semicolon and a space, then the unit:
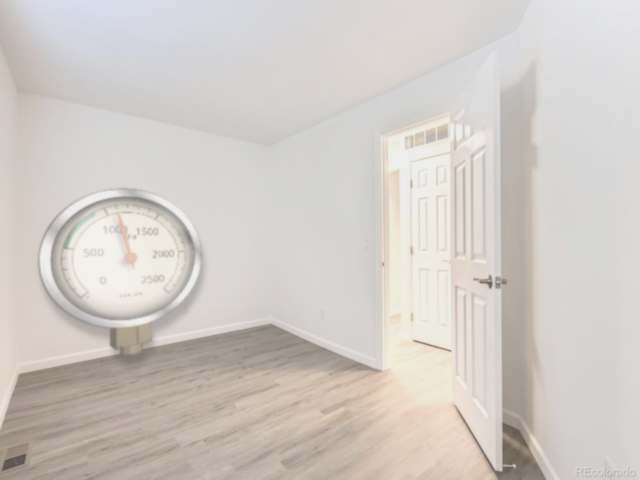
1100; kPa
